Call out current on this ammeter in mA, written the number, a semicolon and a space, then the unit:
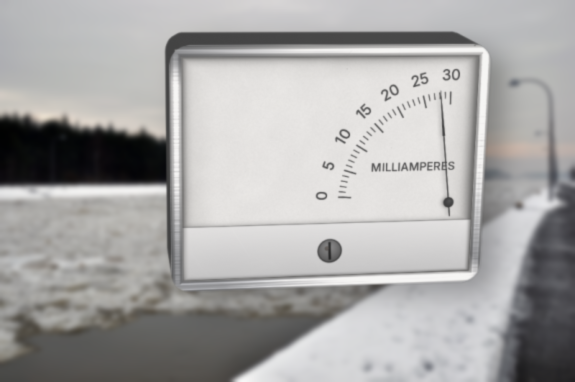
28; mA
